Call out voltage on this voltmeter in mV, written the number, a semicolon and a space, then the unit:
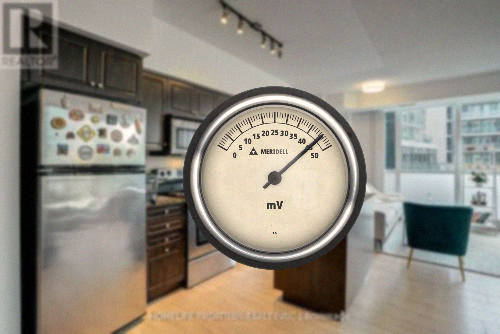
45; mV
